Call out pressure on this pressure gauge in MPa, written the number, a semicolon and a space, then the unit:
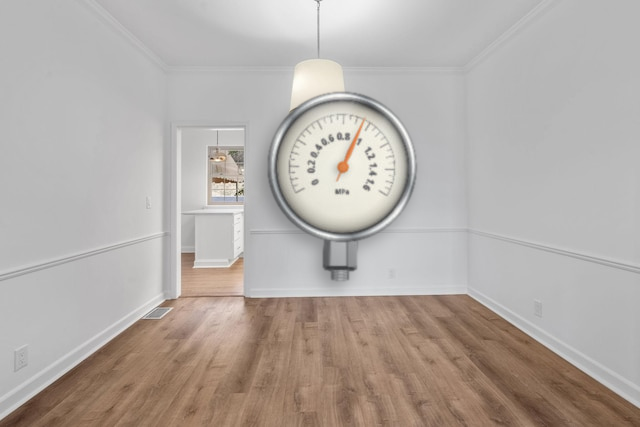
0.95; MPa
